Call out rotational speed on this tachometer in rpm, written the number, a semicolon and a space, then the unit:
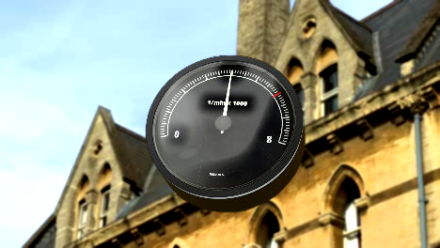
4000; rpm
